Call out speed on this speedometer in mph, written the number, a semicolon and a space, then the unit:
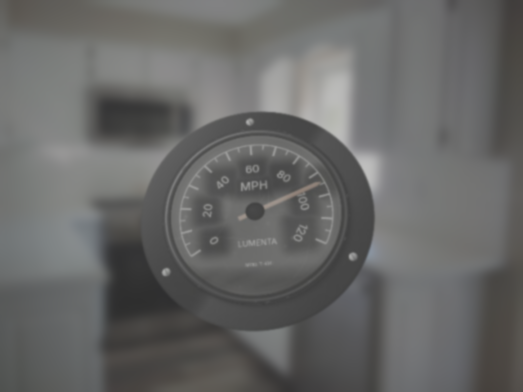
95; mph
